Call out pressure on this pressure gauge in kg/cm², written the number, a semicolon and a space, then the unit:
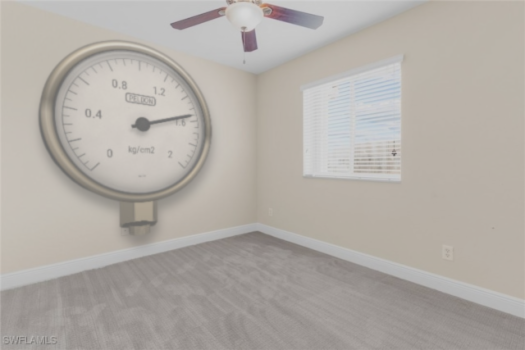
1.55; kg/cm²
